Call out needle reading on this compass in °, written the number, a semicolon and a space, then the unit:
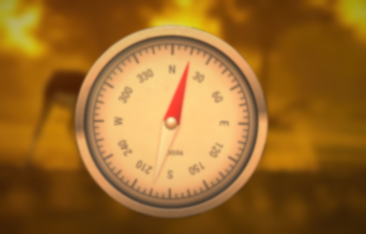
15; °
